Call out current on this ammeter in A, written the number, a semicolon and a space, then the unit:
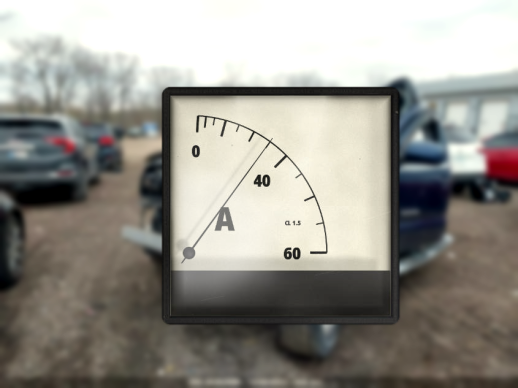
35; A
